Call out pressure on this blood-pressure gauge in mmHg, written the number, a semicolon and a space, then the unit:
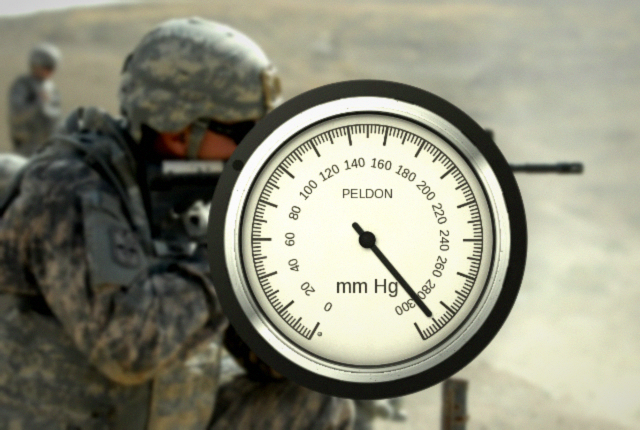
290; mmHg
